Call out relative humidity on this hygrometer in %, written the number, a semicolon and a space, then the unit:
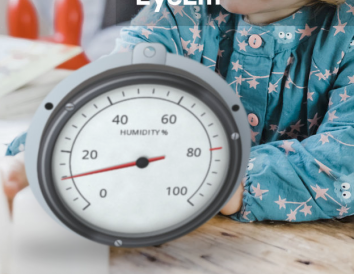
12; %
